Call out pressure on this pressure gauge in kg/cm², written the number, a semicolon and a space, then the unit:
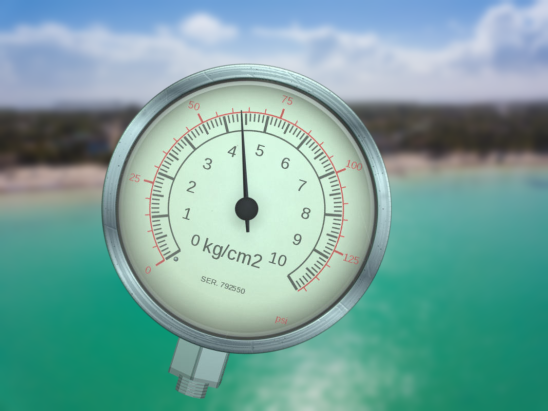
4.4; kg/cm²
